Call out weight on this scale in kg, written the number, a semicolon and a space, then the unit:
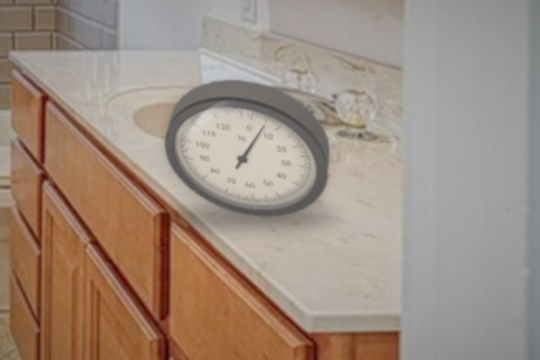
5; kg
